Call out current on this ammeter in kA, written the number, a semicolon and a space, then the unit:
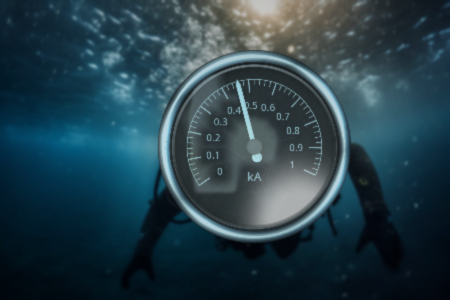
0.46; kA
